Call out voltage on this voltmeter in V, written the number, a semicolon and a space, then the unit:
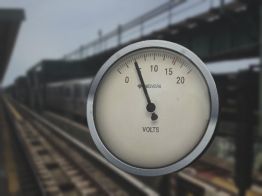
5; V
